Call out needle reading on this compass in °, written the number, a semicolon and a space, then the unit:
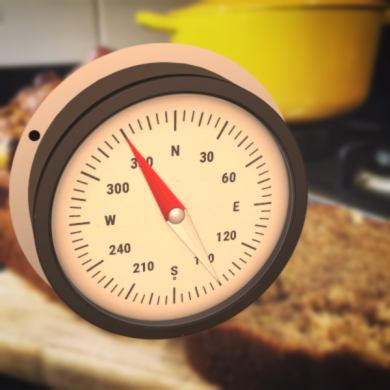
330; °
